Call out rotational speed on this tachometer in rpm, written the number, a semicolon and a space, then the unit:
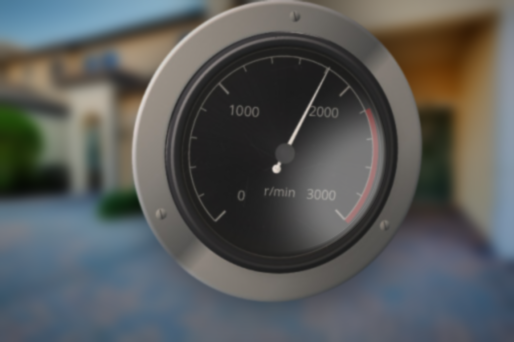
1800; rpm
